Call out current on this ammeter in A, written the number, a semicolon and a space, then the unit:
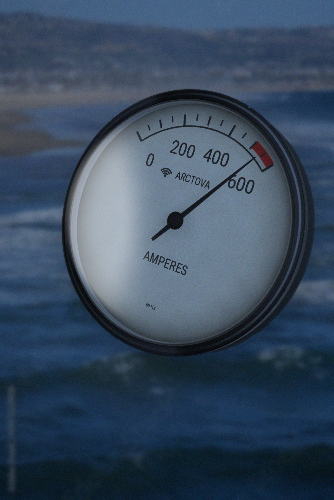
550; A
